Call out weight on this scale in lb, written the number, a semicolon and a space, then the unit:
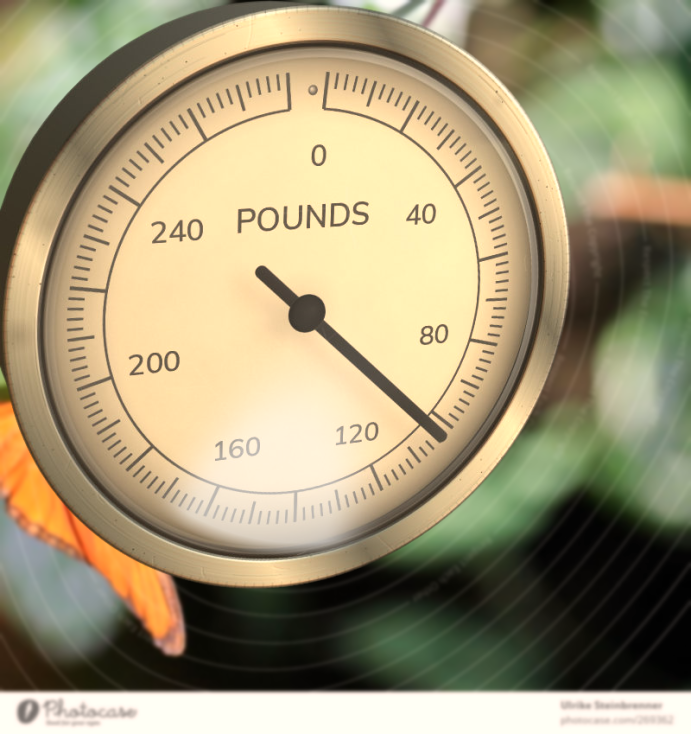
103; lb
